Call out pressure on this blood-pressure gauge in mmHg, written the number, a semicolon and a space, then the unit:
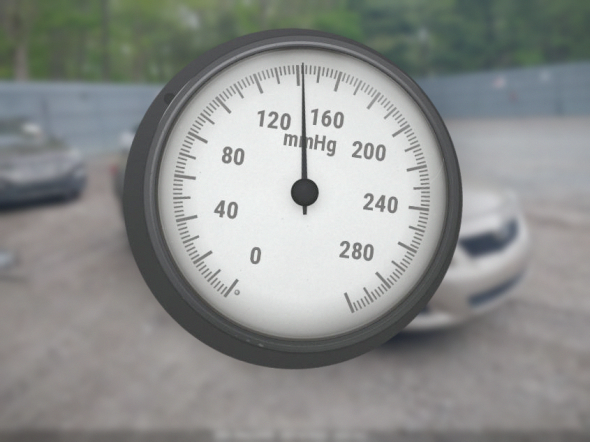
142; mmHg
